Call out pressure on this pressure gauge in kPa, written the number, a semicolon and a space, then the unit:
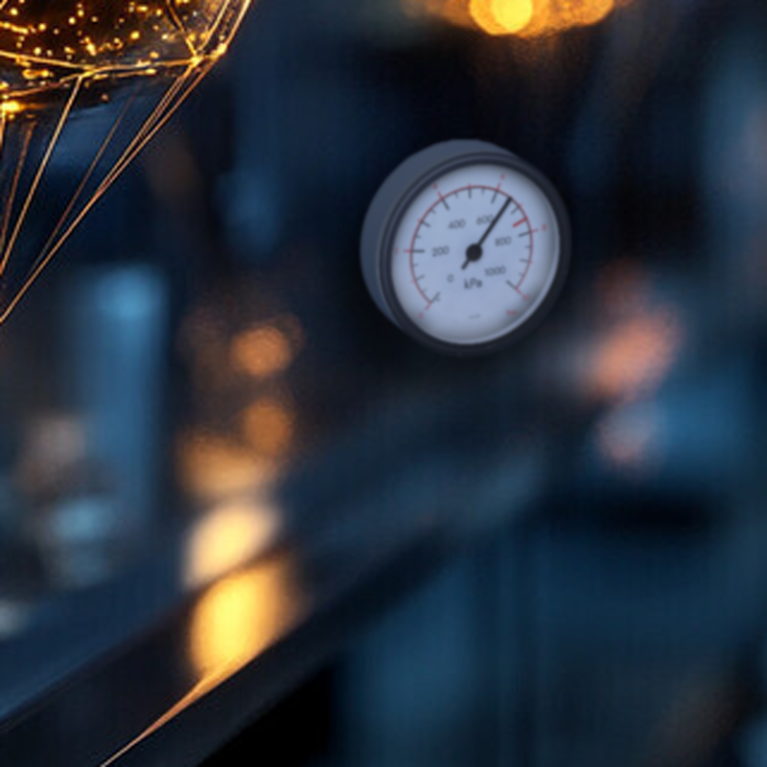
650; kPa
